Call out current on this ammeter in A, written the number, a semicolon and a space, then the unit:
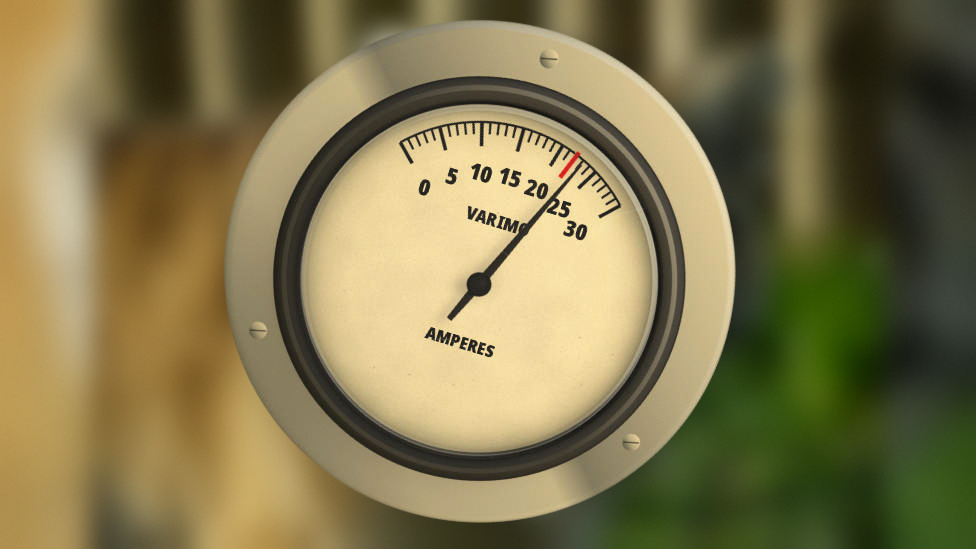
23; A
